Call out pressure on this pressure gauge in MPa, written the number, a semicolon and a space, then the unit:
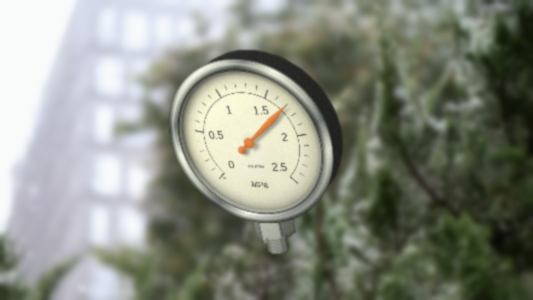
1.7; MPa
